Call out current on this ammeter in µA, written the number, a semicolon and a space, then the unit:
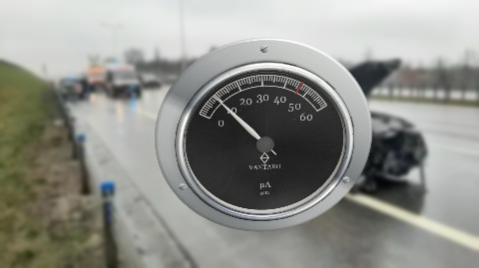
10; µA
